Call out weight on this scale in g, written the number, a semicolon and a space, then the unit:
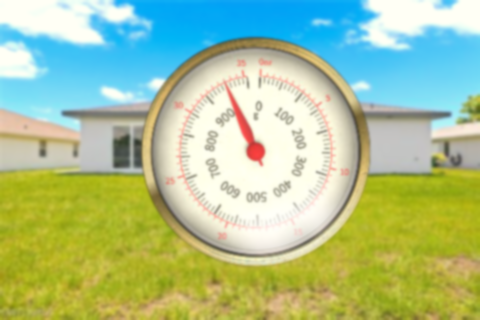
950; g
